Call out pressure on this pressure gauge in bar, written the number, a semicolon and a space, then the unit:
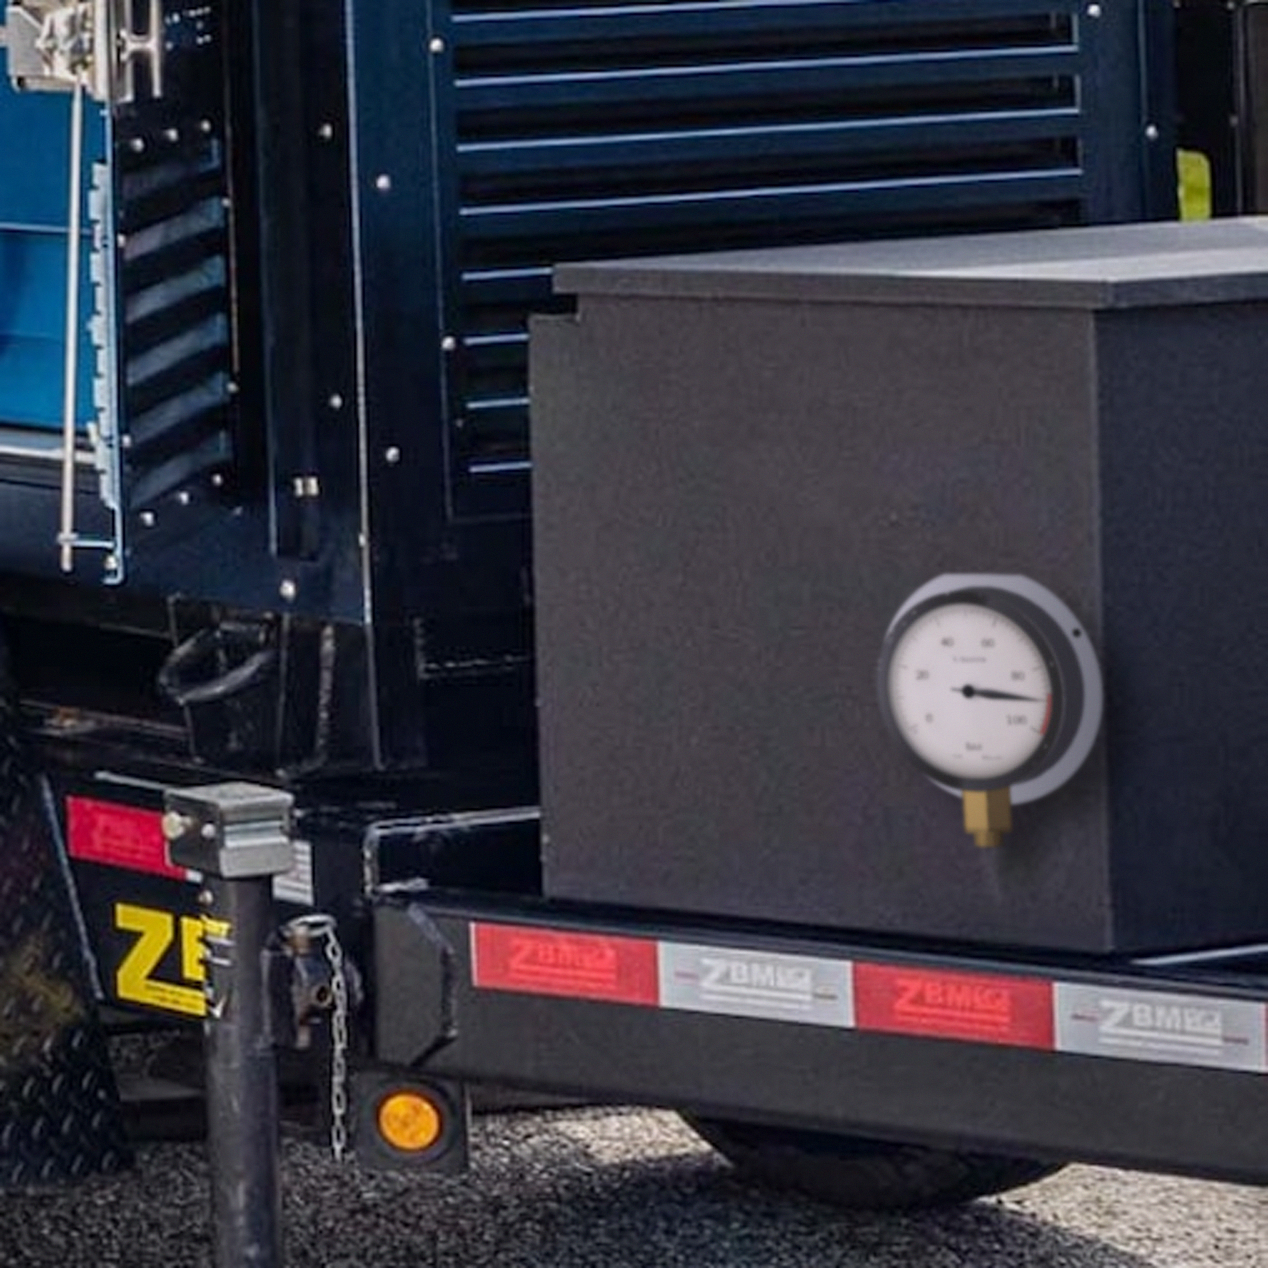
90; bar
